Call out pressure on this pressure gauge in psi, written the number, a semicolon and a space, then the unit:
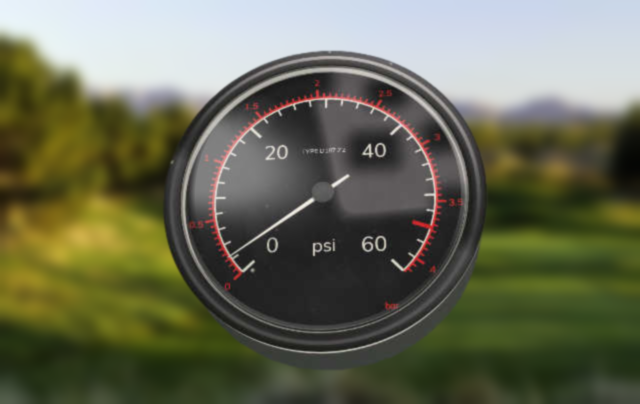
2; psi
